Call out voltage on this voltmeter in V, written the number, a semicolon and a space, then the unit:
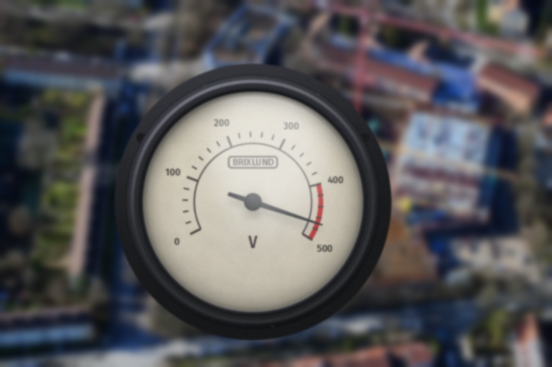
470; V
